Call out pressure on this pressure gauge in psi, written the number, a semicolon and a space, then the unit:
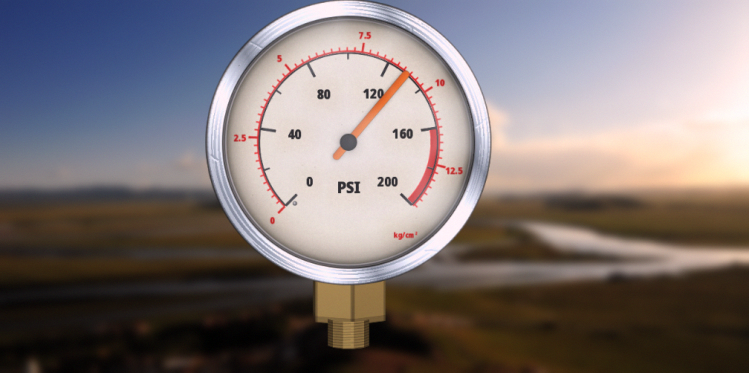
130; psi
